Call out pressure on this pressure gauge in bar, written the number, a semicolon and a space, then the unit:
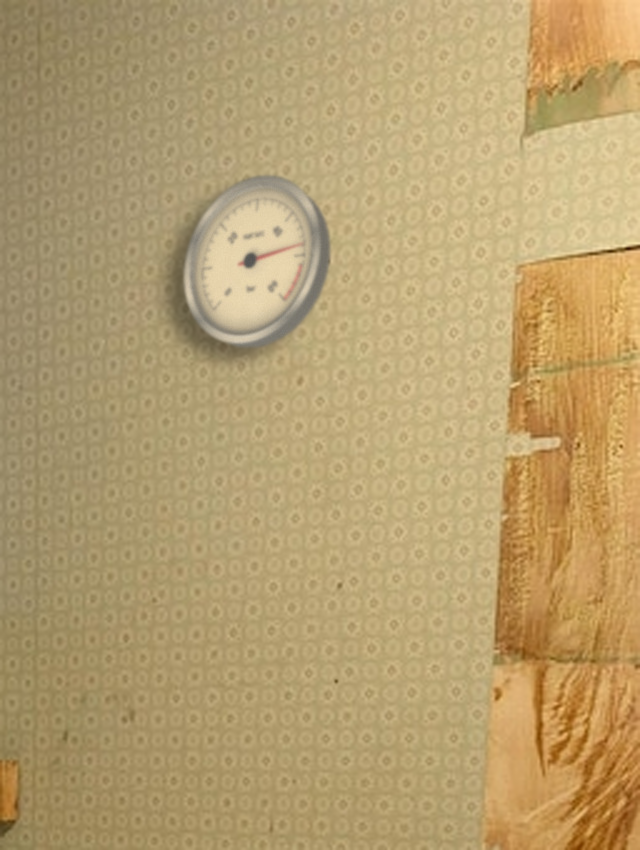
48; bar
